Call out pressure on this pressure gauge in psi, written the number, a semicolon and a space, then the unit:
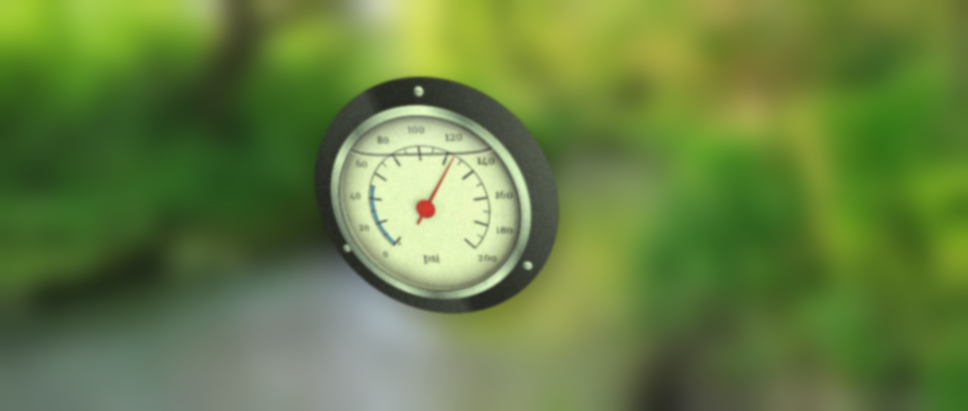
125; psi
